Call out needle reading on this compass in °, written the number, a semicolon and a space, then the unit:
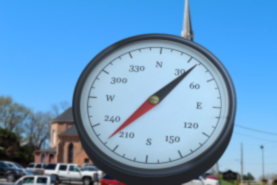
220; °
